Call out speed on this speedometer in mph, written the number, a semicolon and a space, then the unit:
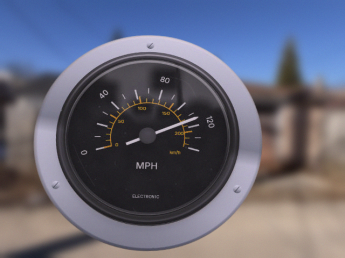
115; mph
